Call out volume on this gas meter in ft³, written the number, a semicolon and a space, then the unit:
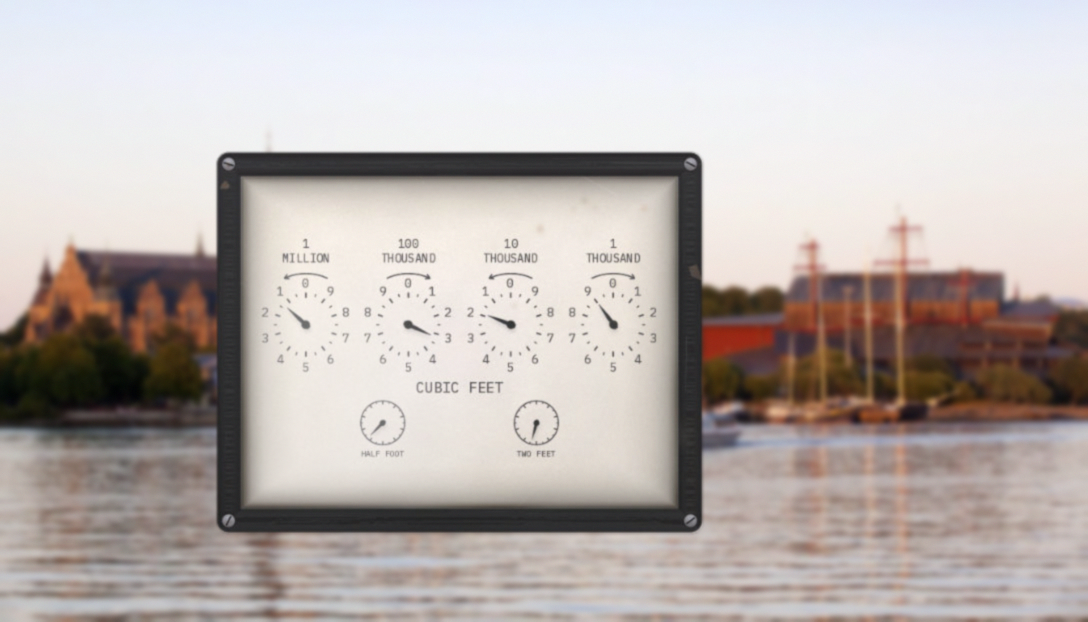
131900; ft³
